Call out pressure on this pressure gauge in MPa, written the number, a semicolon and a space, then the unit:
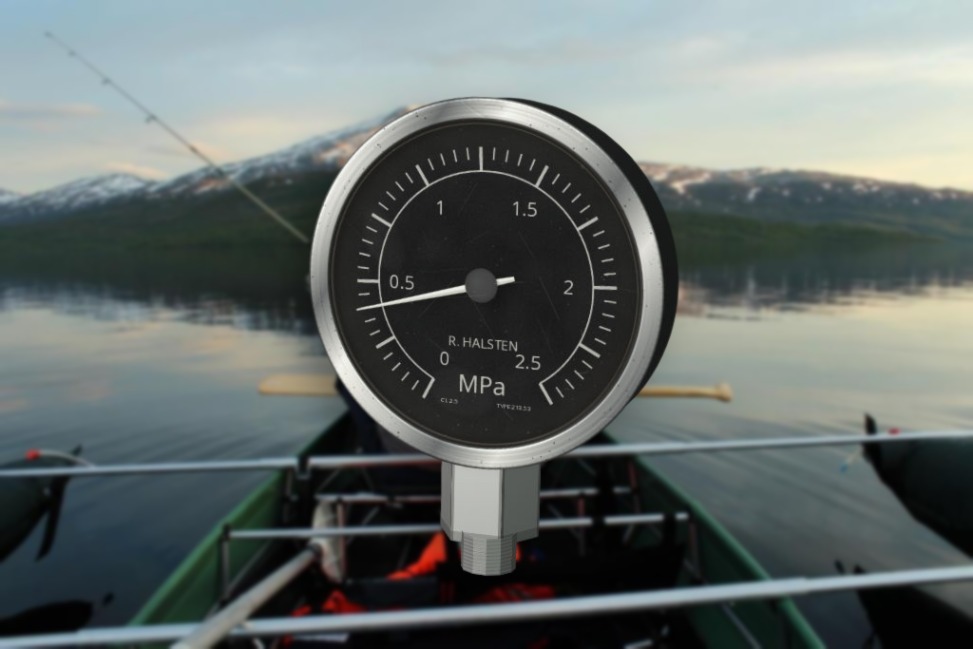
0.4; MPa
